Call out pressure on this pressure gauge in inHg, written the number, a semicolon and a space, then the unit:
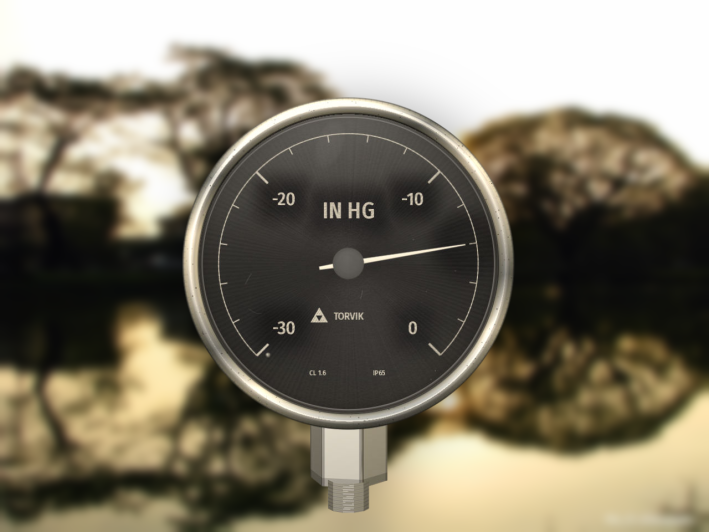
-6; inHg
